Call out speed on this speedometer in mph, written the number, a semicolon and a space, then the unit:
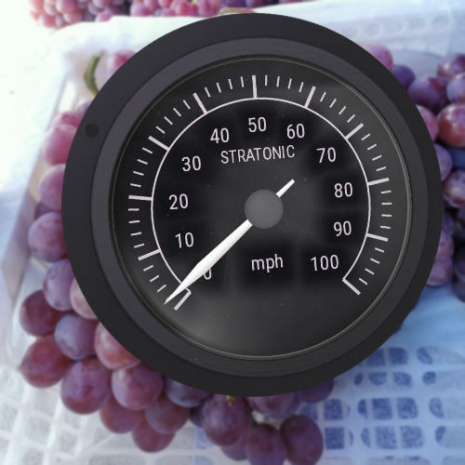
2; mph
